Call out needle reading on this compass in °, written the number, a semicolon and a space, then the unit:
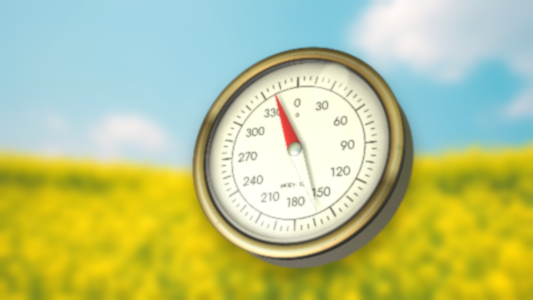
340; °
